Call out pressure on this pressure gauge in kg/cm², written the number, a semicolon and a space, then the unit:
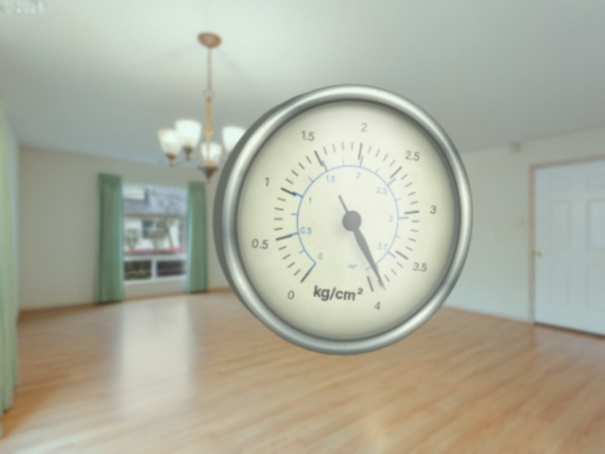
3.9; kg/cm²
